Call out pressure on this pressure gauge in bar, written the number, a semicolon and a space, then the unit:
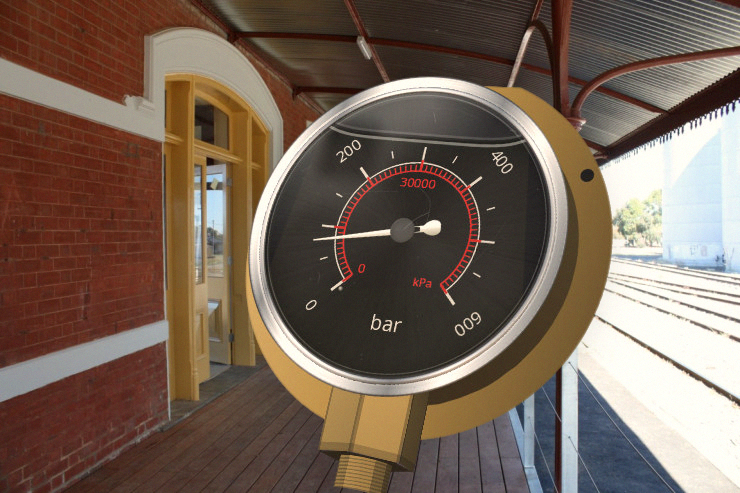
75; bar
